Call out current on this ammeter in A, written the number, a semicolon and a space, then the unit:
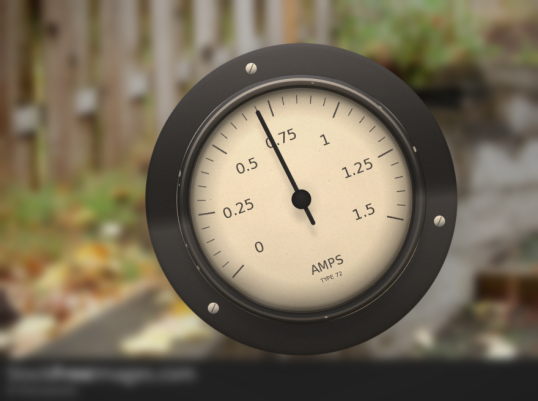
0.7; A
